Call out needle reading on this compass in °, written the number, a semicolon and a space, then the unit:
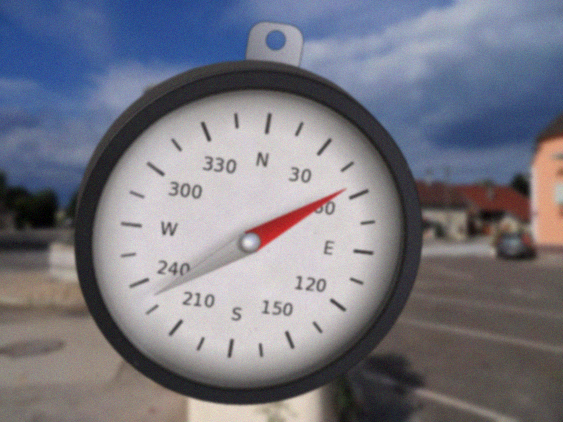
52.5; °
